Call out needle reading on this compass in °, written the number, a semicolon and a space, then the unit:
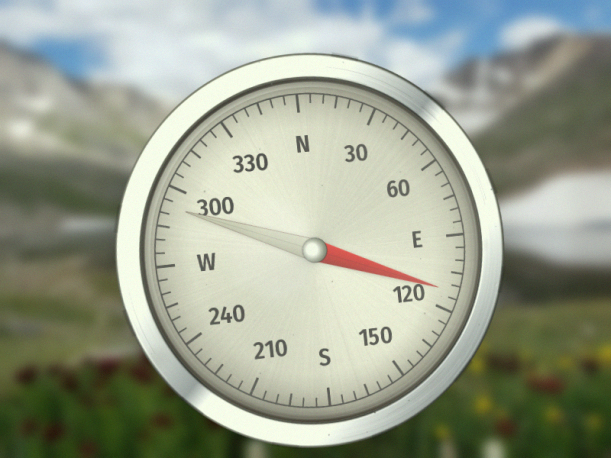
112.5; °
